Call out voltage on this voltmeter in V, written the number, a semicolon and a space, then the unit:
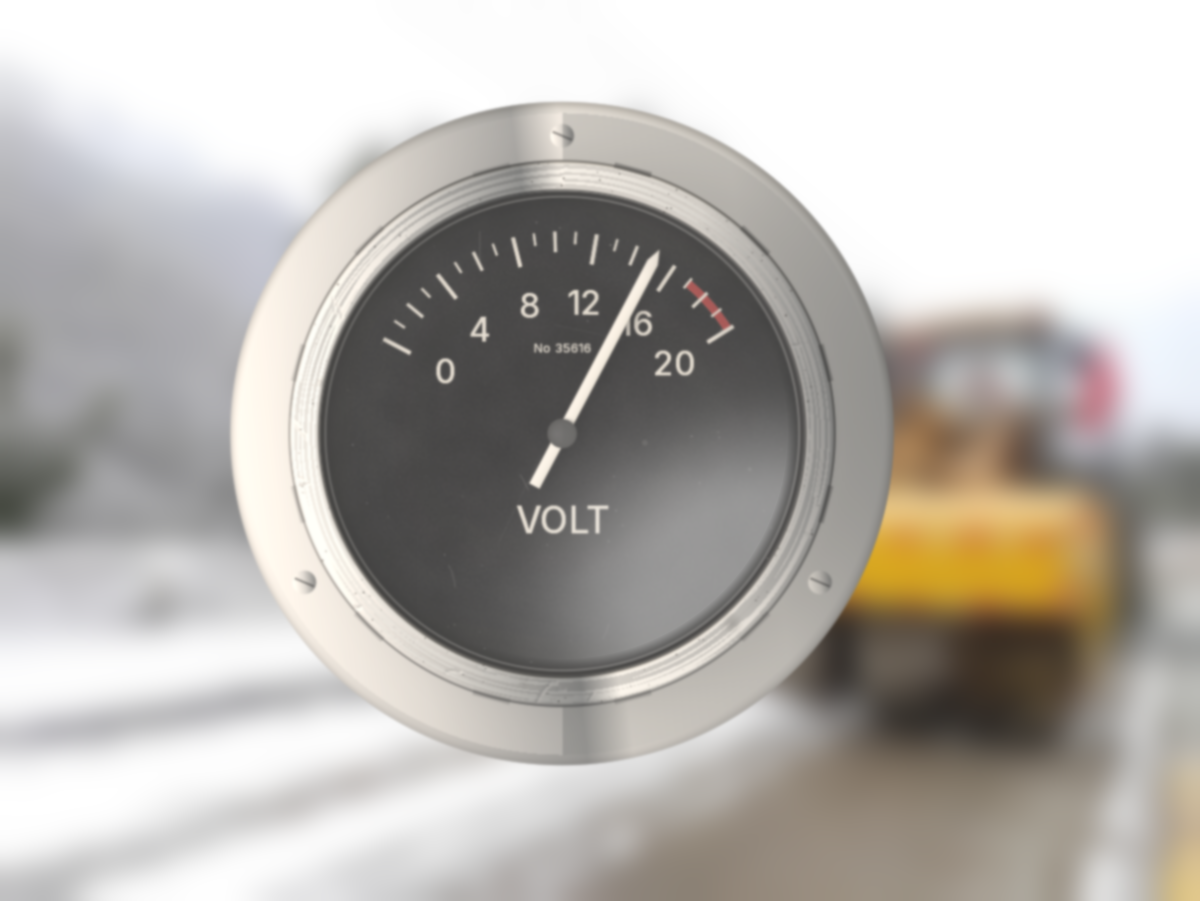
15; V
